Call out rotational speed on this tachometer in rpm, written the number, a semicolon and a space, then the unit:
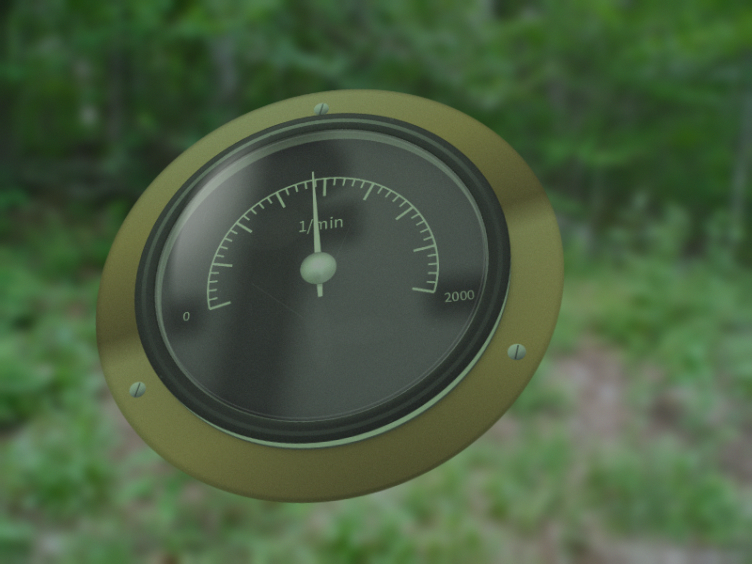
950; rpm
